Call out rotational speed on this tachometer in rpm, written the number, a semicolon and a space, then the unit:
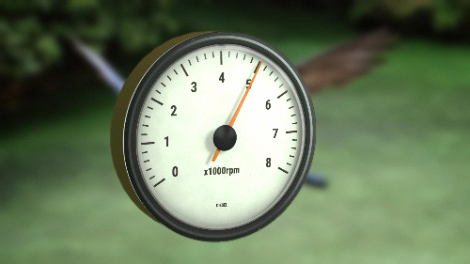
5000; rpm
